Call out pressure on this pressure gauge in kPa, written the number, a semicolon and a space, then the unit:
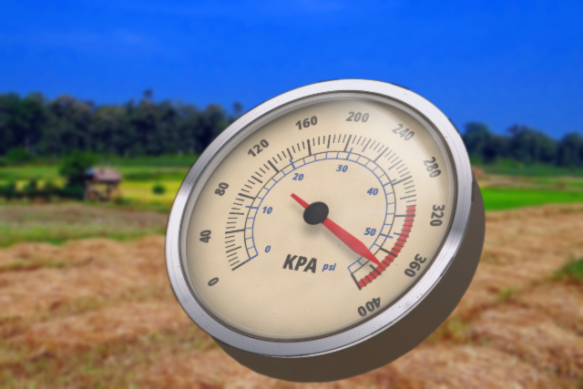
375; kPa
